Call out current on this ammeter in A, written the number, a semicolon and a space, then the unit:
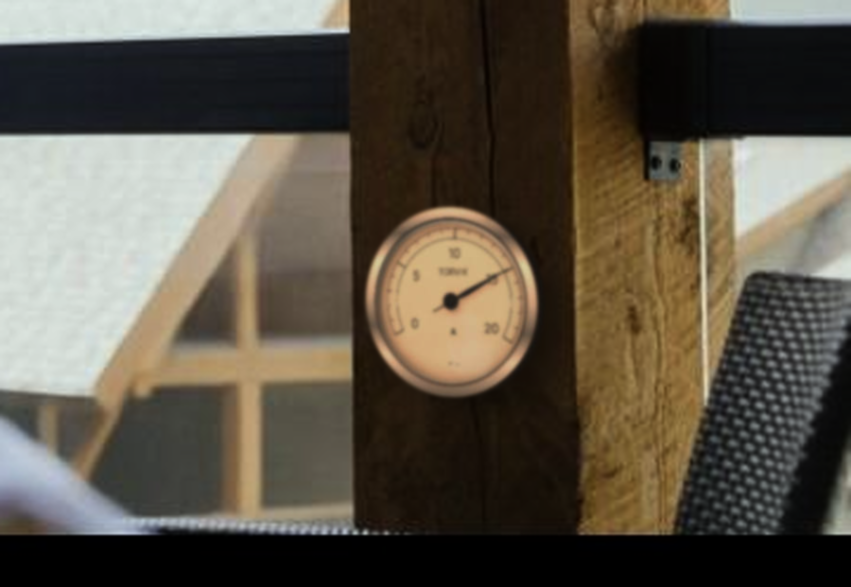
15; A
